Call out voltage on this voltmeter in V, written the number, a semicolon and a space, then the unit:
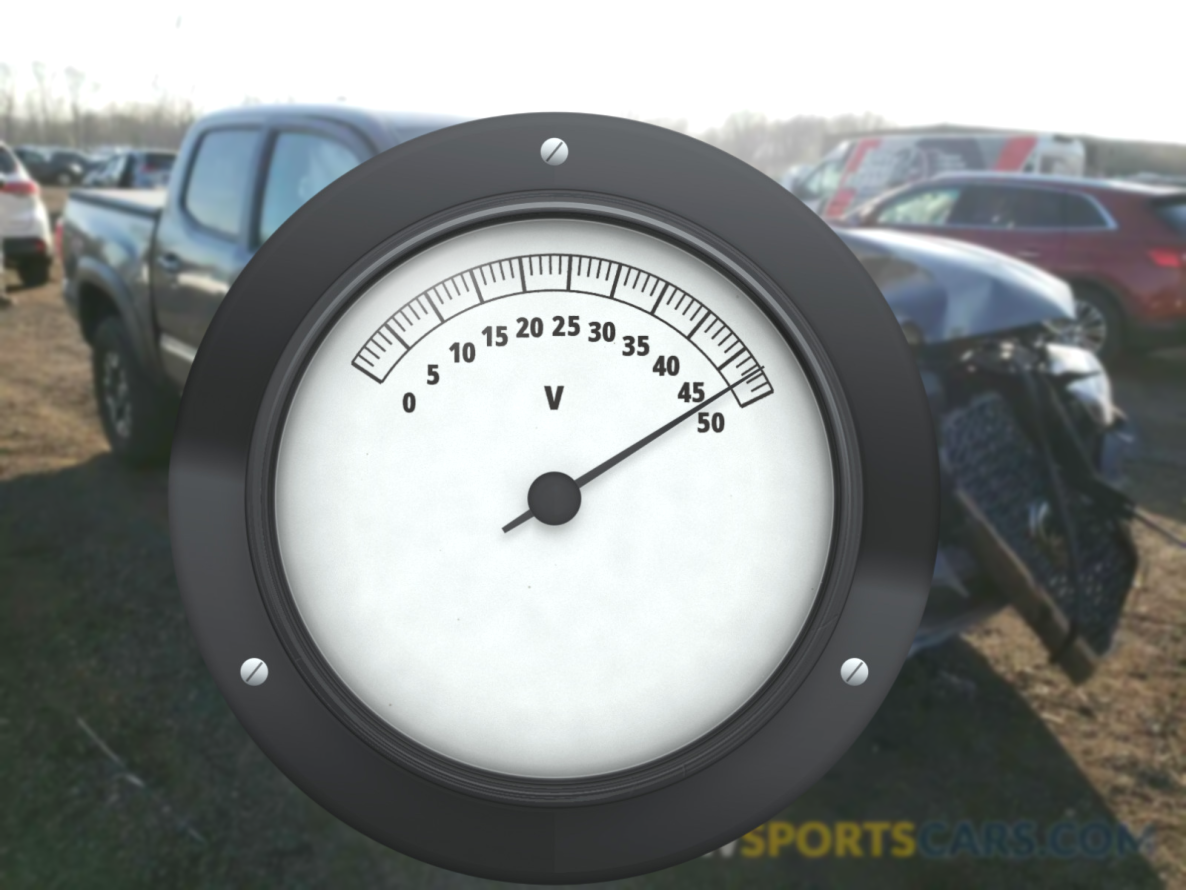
47.5; V
